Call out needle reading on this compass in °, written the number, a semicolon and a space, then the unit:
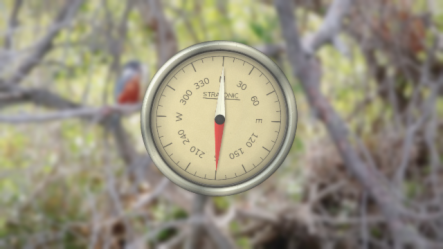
180; °
